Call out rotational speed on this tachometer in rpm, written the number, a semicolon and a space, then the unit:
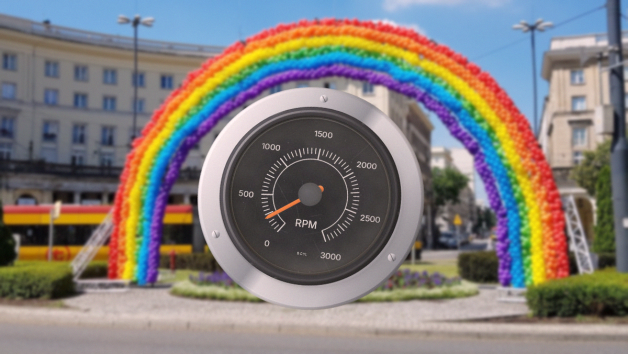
200; rpm
